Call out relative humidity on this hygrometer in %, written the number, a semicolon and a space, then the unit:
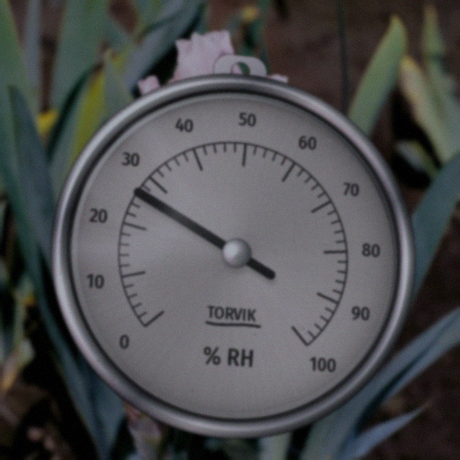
26; %
